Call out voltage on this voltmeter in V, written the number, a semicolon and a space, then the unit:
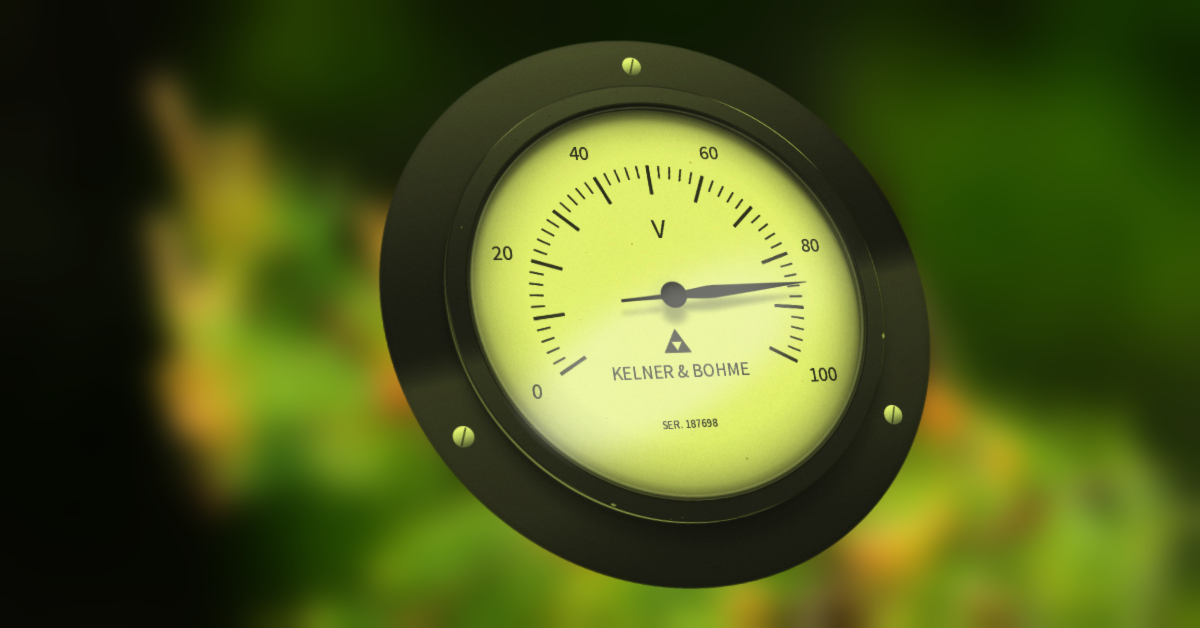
86; V
